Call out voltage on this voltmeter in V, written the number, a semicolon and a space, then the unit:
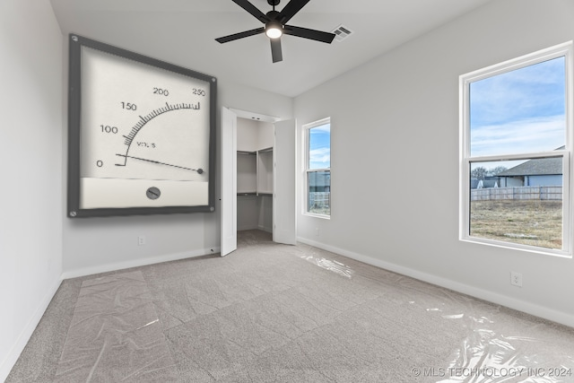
50; V
